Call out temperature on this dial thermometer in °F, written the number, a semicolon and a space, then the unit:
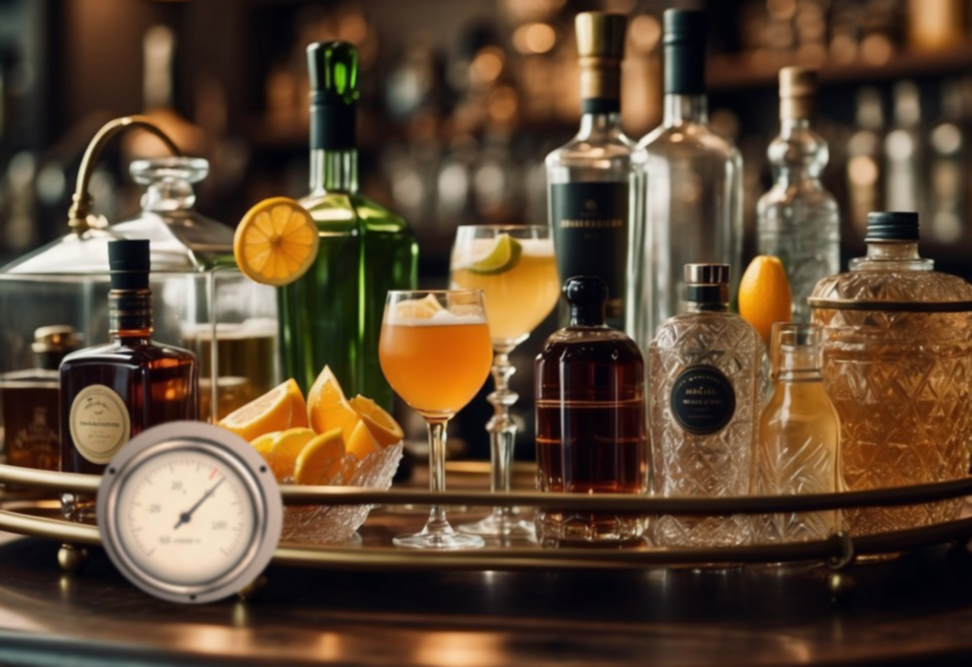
60; °F
